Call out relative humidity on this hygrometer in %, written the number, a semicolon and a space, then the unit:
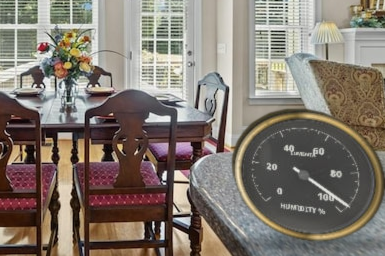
96; %
